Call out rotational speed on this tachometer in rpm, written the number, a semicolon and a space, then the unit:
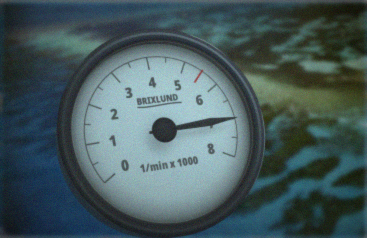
7000; rpm
